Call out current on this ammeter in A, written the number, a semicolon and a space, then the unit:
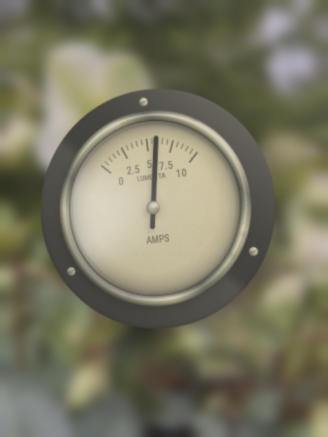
6; A
